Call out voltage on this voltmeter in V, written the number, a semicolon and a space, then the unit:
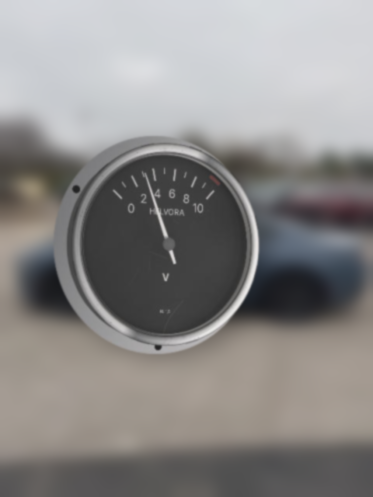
3; V
